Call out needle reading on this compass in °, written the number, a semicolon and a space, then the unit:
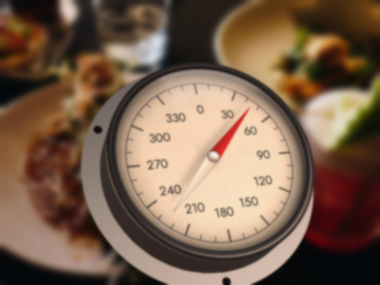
45; °
